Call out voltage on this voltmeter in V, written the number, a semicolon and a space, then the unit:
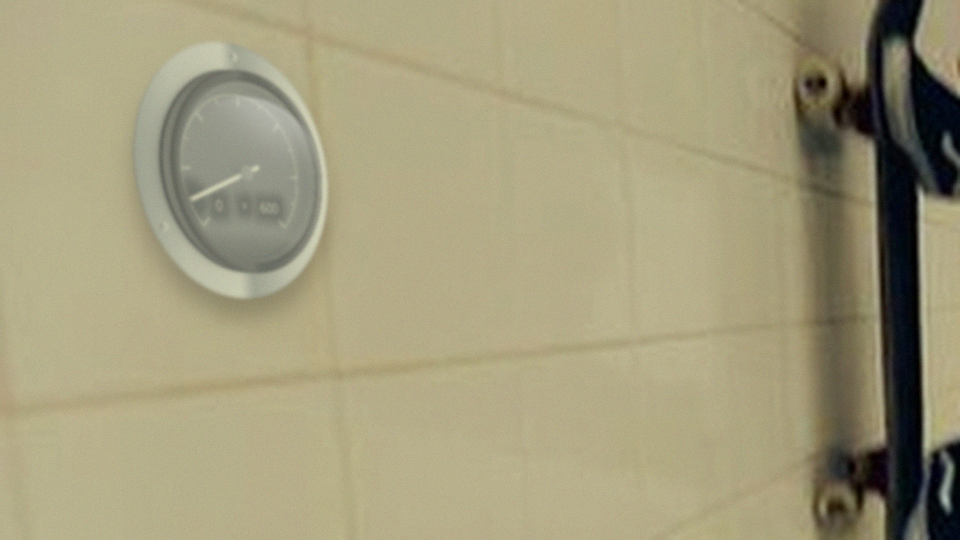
50; V
